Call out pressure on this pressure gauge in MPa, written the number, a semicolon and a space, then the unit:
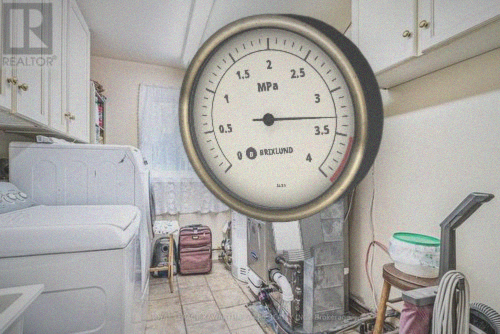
3.3; MPa
